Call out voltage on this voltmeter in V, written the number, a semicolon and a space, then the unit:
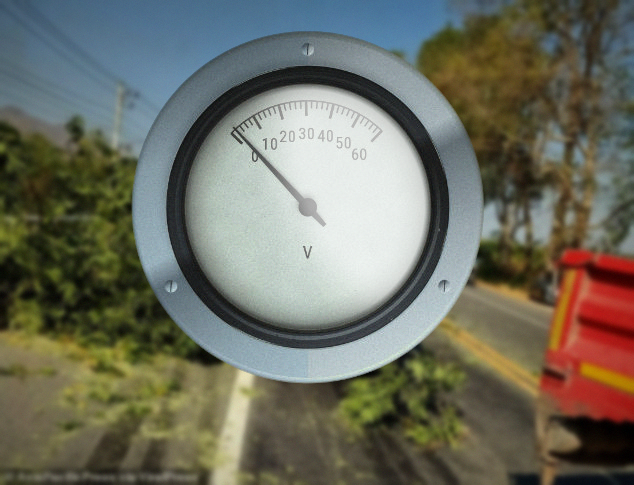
2; V
